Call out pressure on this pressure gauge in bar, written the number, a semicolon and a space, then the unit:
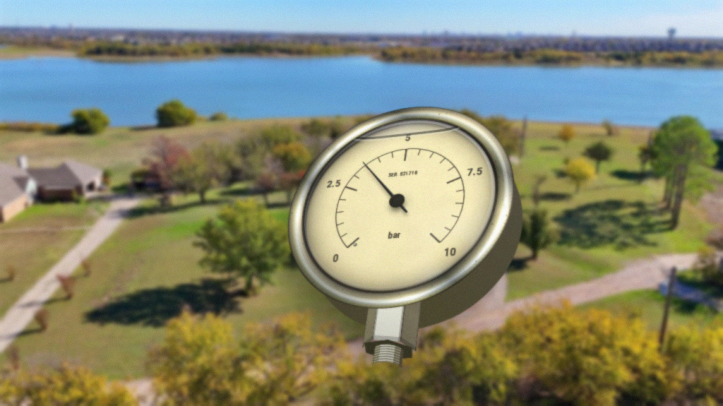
3.5; bar
